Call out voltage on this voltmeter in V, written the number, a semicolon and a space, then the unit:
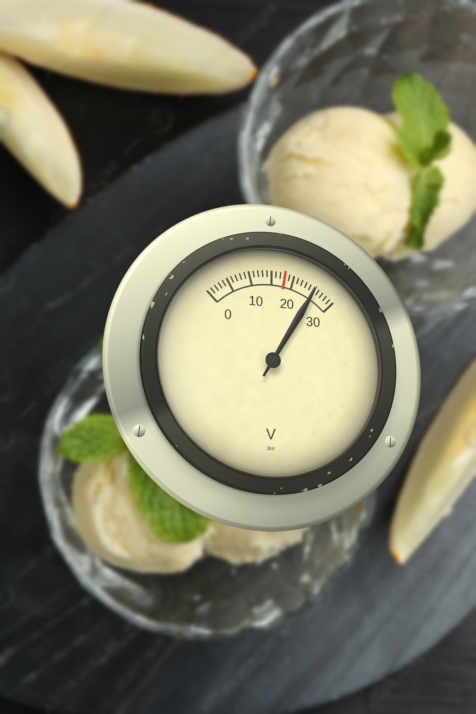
25; V
